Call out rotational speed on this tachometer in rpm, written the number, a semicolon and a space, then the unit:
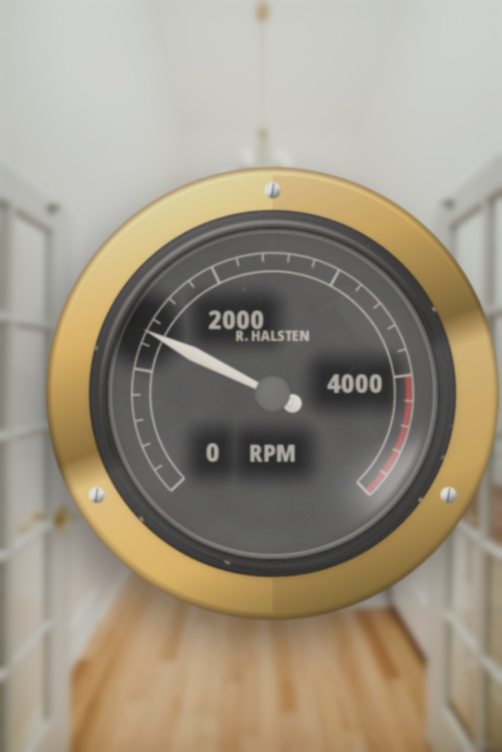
1300; rpm
